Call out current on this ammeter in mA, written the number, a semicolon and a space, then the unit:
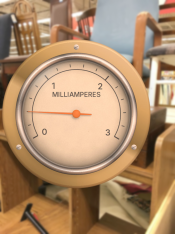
0.4; mA
